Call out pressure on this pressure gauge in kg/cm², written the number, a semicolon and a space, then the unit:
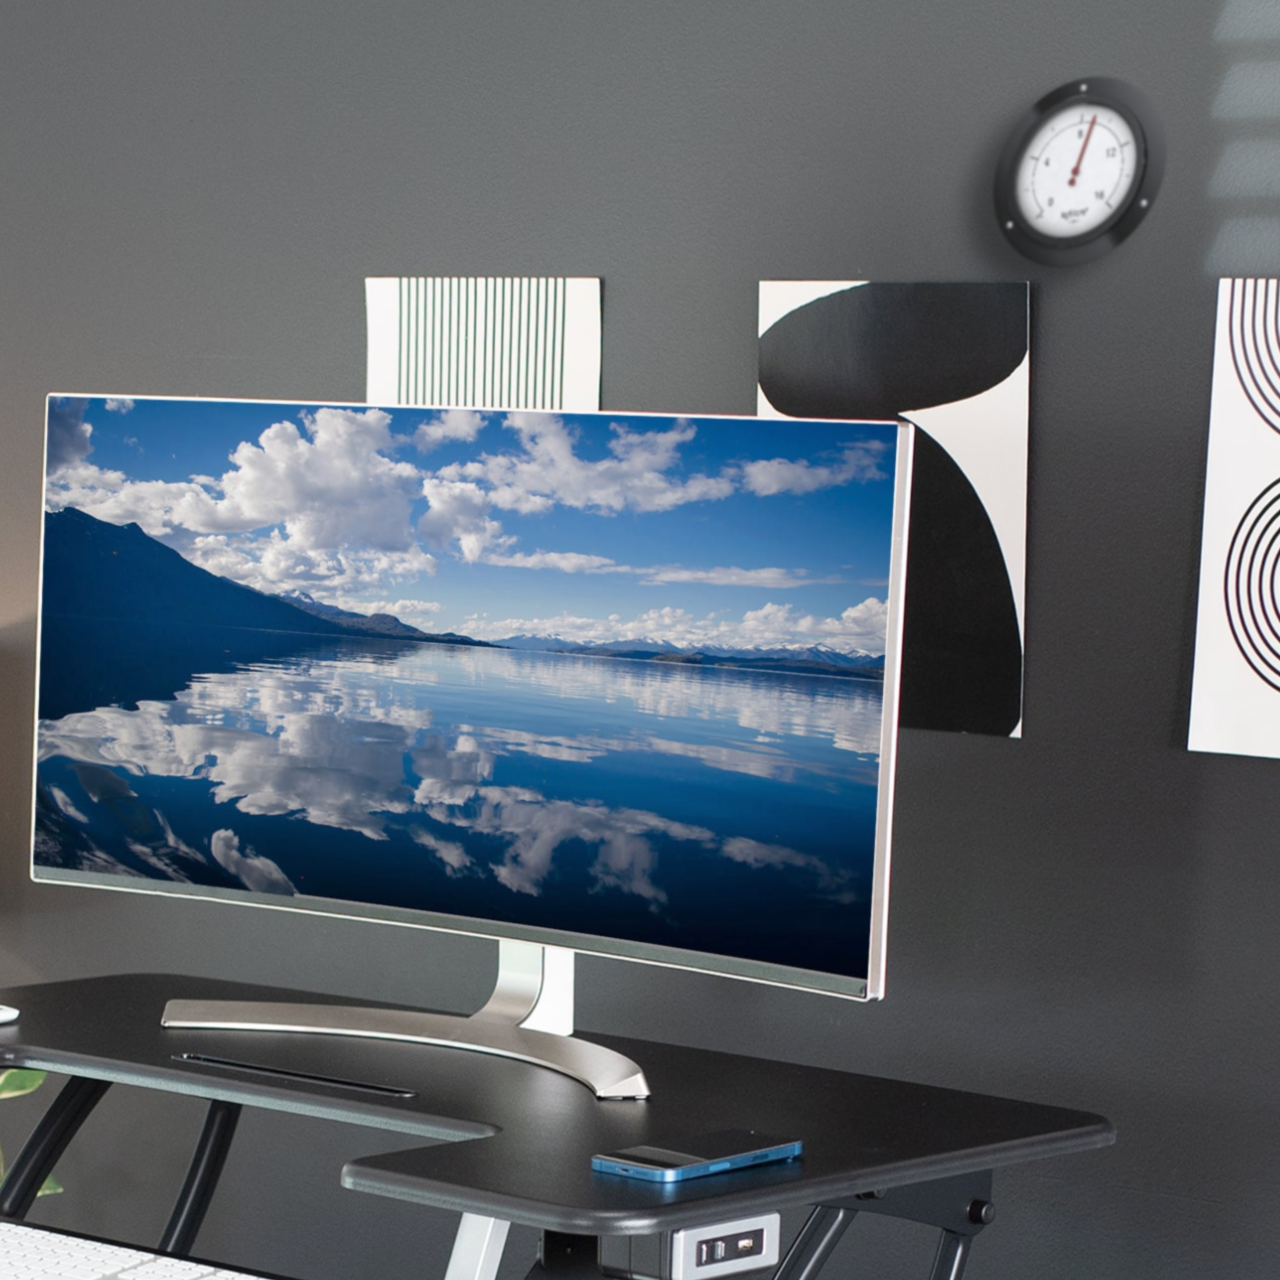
9; kg/cm²
